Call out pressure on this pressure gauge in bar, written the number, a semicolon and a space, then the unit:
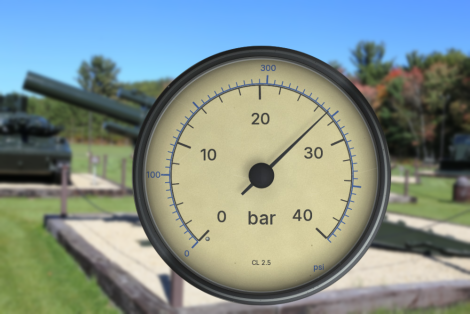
27; bar
